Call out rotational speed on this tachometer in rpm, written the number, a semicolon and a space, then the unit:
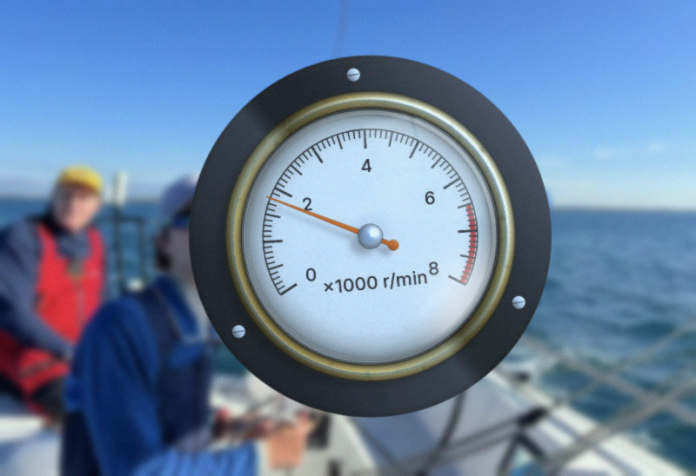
1800; rpm
